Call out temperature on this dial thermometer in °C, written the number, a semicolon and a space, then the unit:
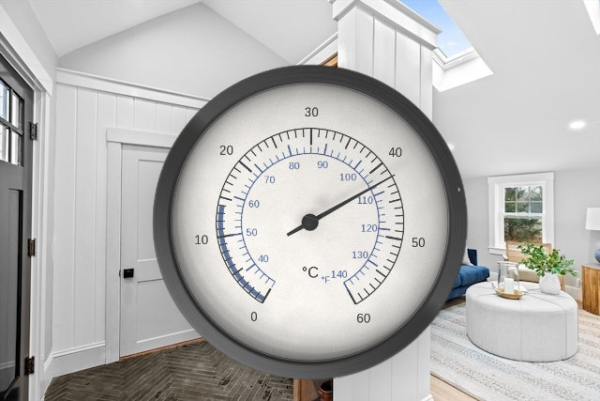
42; °C
